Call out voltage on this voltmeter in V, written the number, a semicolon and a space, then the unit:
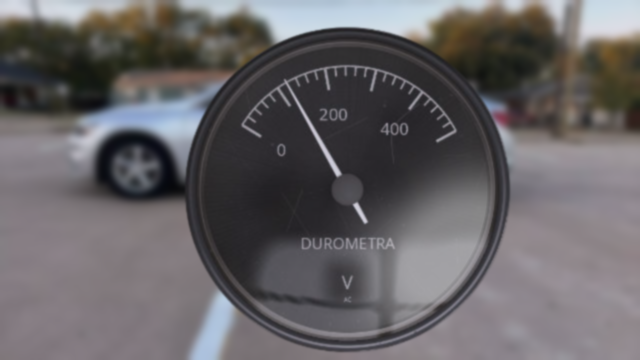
120; V
